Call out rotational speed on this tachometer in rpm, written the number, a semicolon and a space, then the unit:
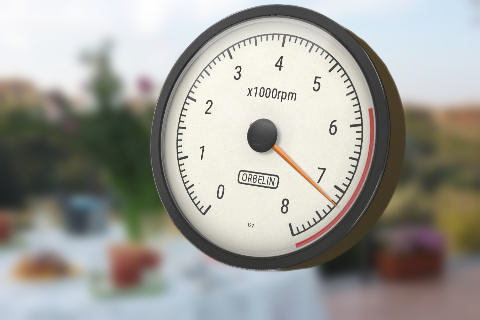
7200; rpm
